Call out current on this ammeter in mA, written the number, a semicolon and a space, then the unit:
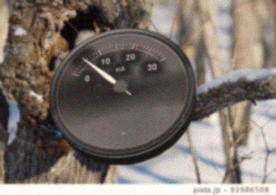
5; mA
